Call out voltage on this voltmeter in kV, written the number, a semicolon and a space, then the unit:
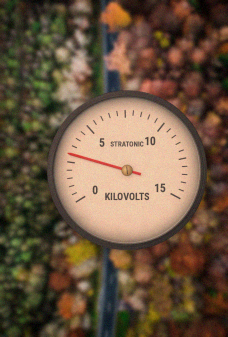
3; kV
